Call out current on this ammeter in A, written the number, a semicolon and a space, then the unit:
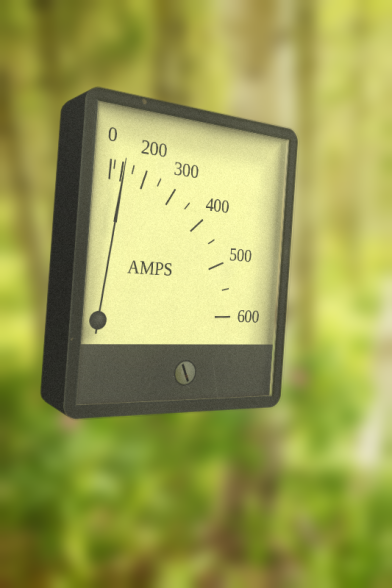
100; A
